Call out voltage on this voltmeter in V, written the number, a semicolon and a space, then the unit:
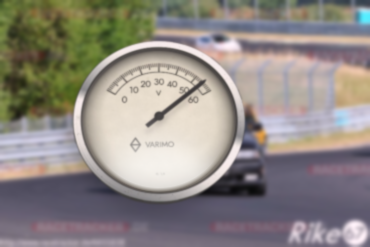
55; V
